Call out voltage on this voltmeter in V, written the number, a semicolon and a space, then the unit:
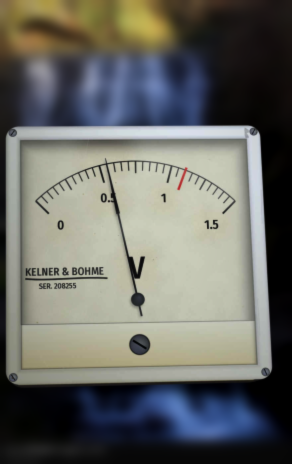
0.55; V
